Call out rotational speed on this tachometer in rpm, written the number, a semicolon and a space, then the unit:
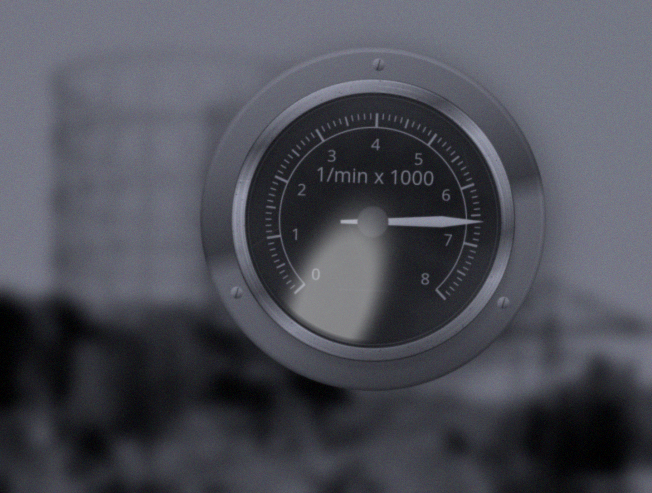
6600; rpm
